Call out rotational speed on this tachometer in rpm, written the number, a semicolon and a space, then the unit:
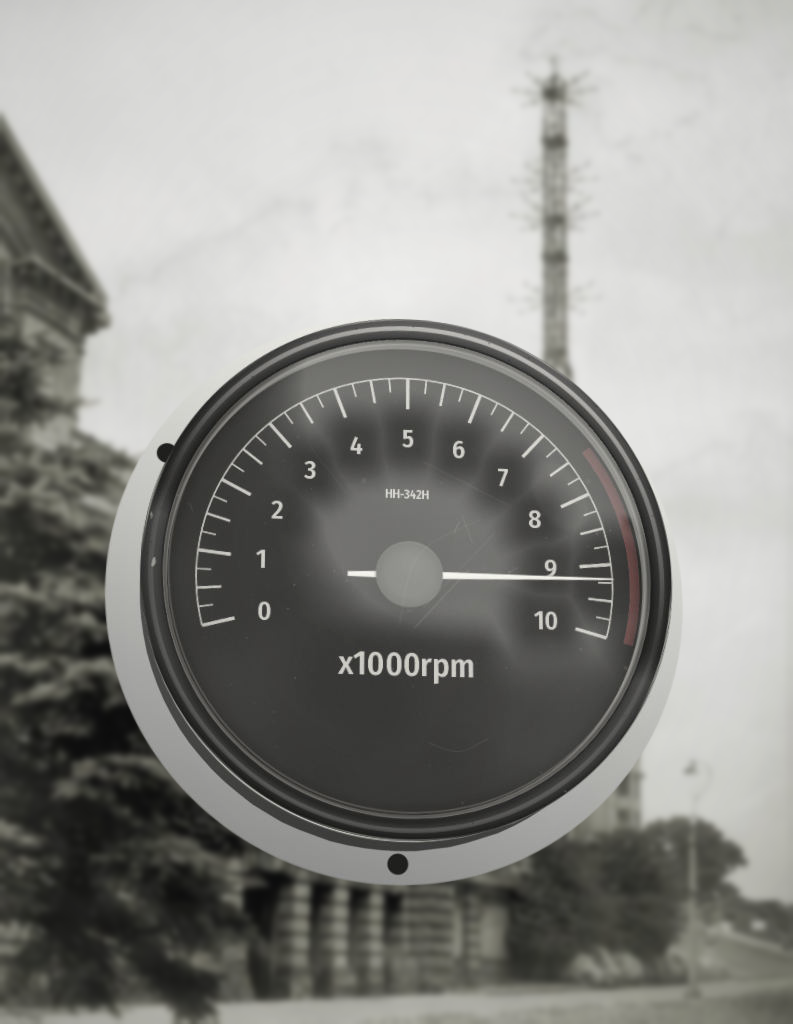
9250; rpm
